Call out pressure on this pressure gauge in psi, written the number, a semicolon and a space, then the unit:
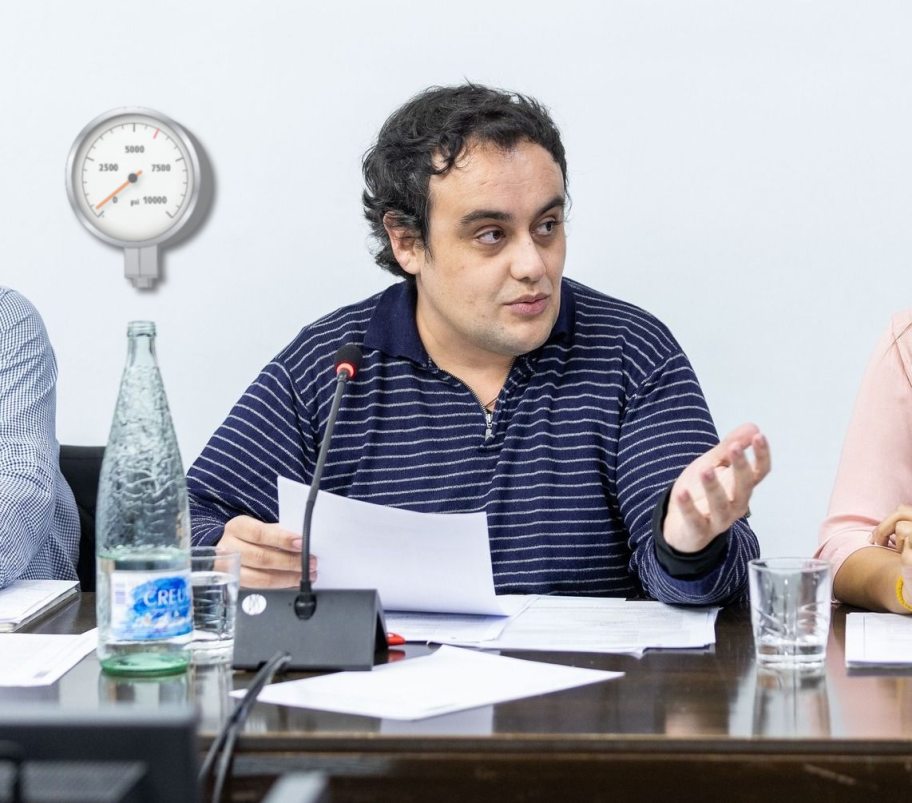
250; psi
